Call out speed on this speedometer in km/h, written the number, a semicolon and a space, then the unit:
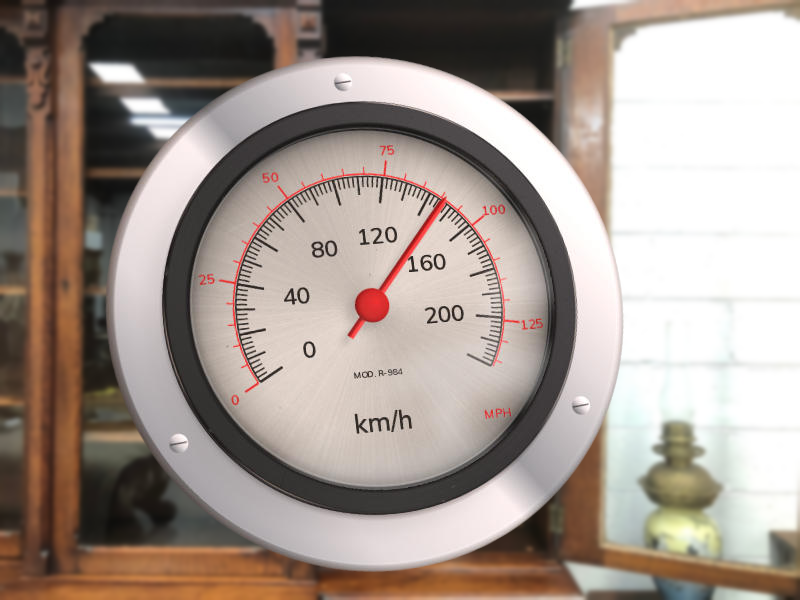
146; km/h
